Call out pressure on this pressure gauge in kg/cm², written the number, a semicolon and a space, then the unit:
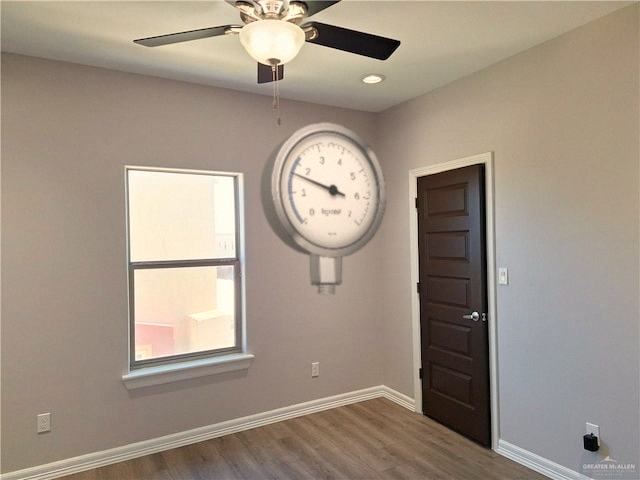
1.6; kg/cm²
